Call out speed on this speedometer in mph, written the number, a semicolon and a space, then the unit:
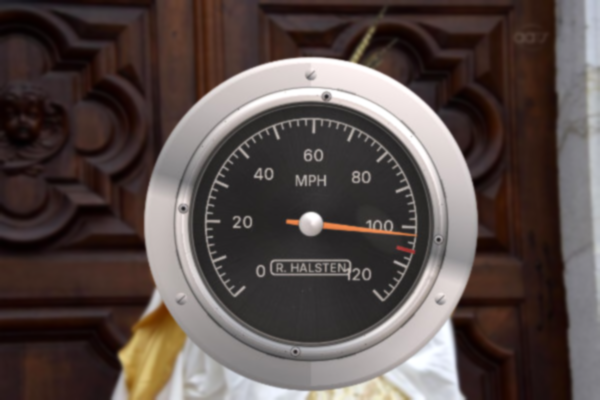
102; mph
